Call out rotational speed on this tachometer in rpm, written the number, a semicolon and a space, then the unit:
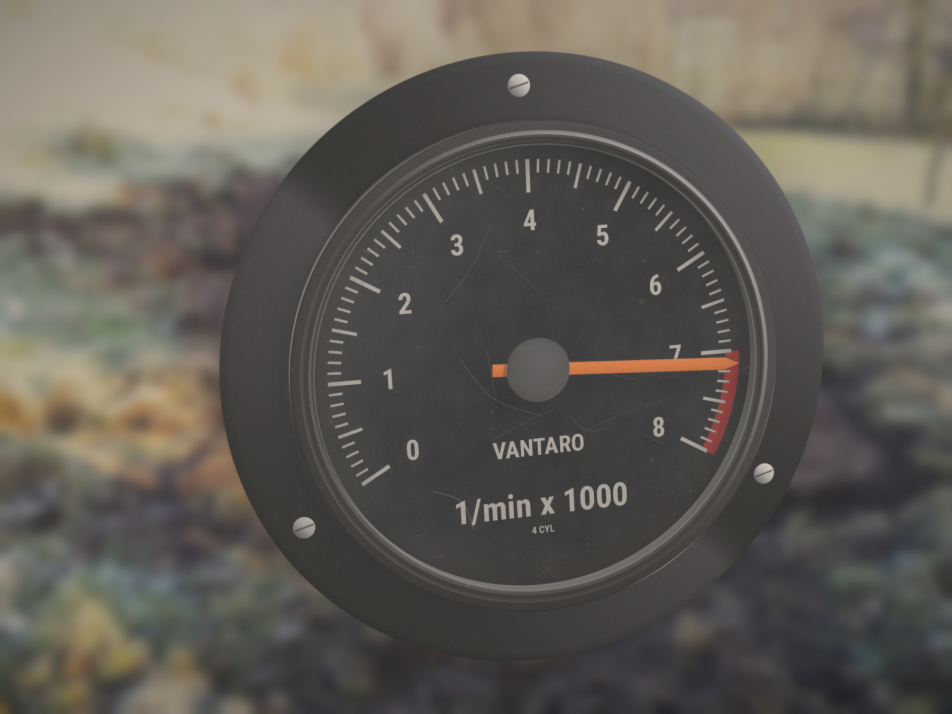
7100; rpm
